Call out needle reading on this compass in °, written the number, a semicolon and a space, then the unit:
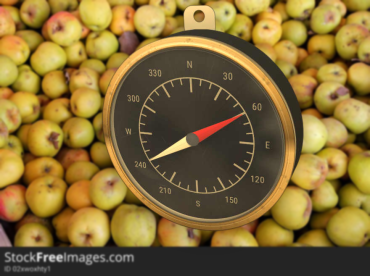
60; °
